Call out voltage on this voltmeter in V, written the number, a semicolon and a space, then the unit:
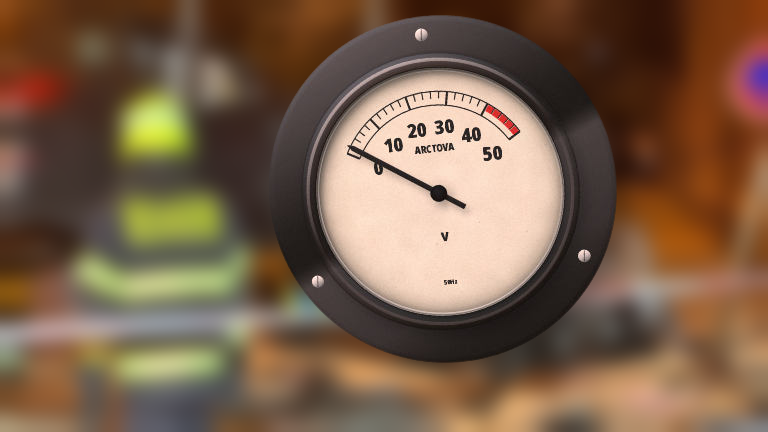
2; V
